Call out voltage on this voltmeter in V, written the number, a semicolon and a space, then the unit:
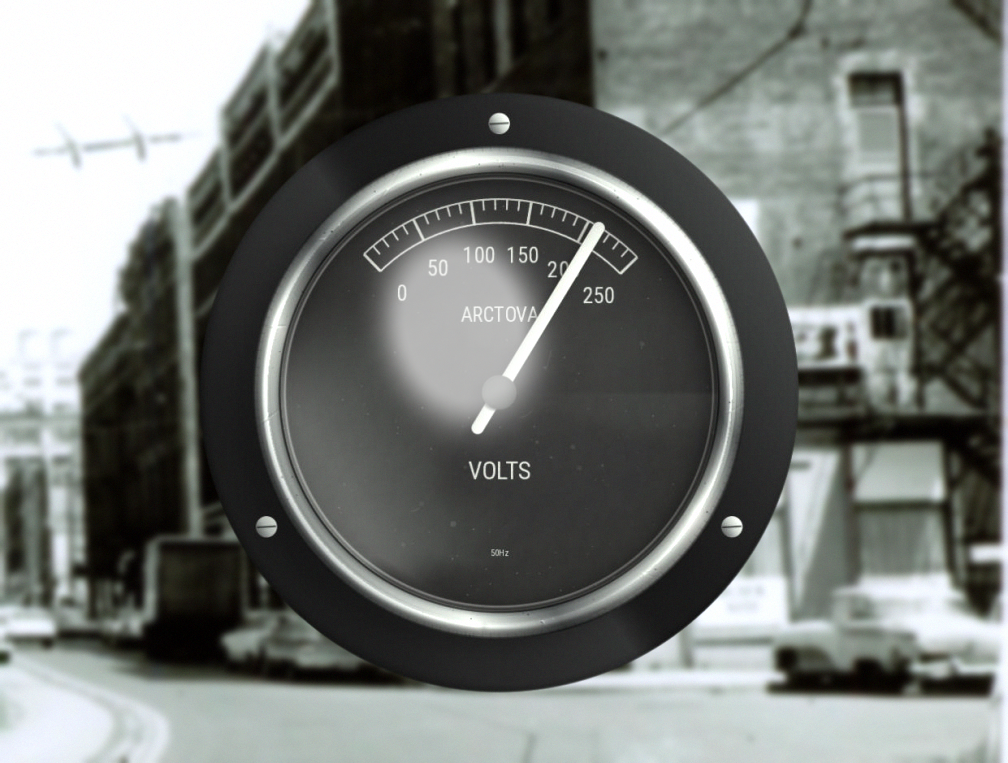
210; V
